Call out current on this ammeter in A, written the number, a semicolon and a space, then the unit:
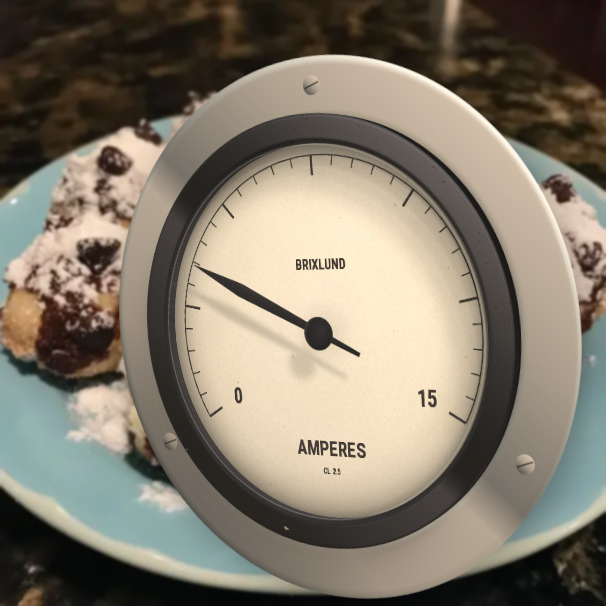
3.5; A
